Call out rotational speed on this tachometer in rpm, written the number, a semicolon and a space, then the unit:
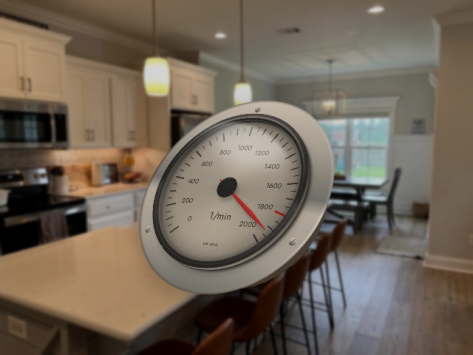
1925; rpm
